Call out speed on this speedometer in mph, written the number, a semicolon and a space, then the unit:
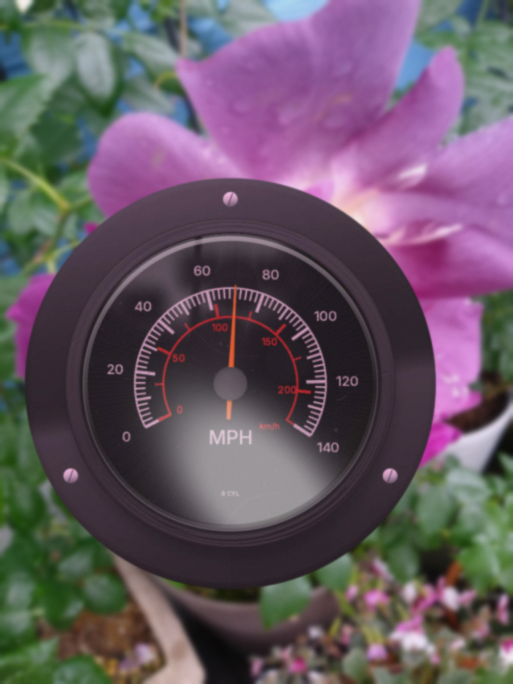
70; mph
